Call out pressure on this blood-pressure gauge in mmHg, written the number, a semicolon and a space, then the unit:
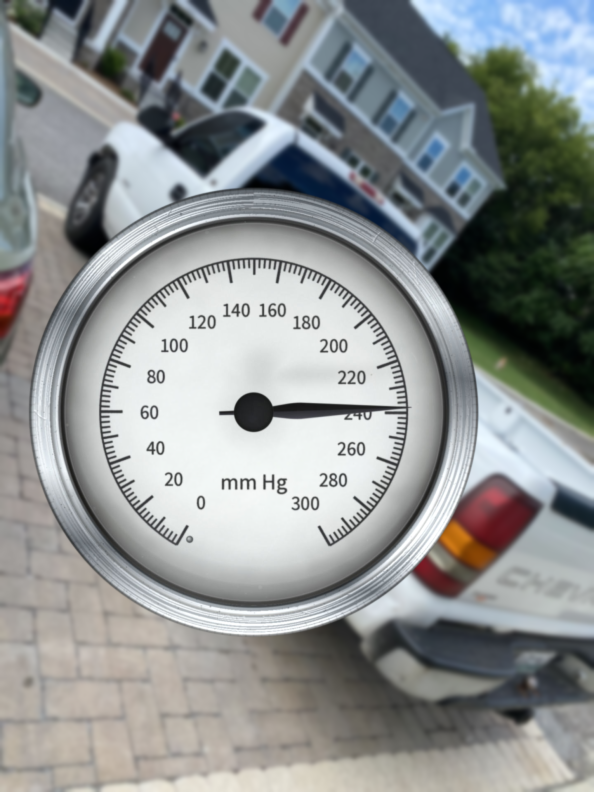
238; mmHg
